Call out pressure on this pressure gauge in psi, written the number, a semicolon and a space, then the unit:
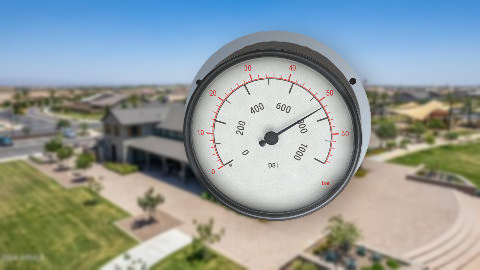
750; psi
